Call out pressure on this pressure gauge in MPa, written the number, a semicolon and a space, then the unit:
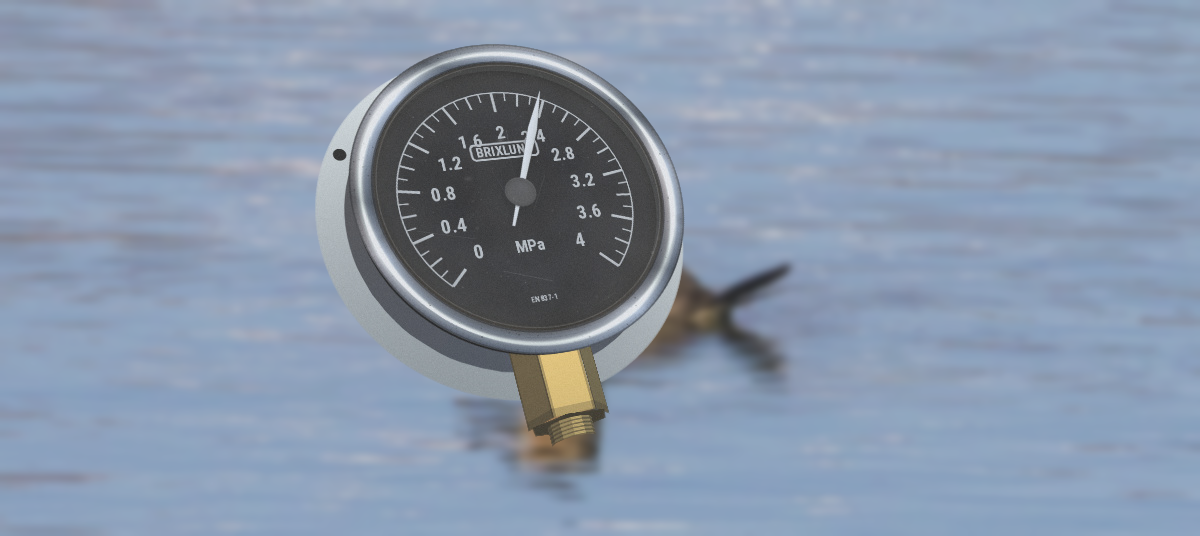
2.35; MPa
